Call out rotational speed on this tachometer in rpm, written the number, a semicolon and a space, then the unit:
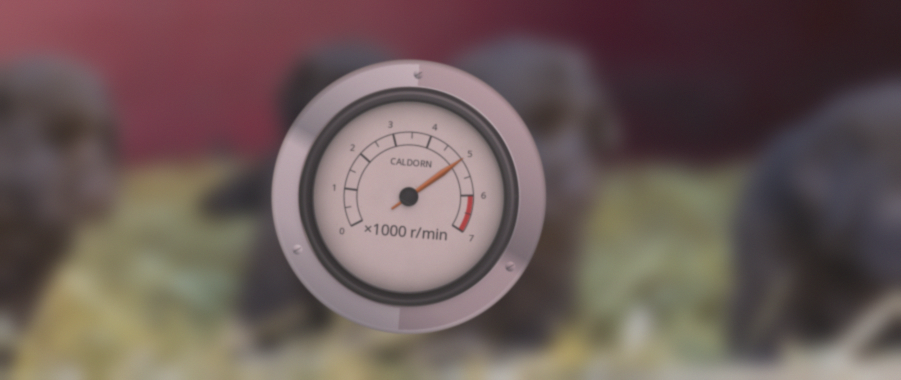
5000; rpm
